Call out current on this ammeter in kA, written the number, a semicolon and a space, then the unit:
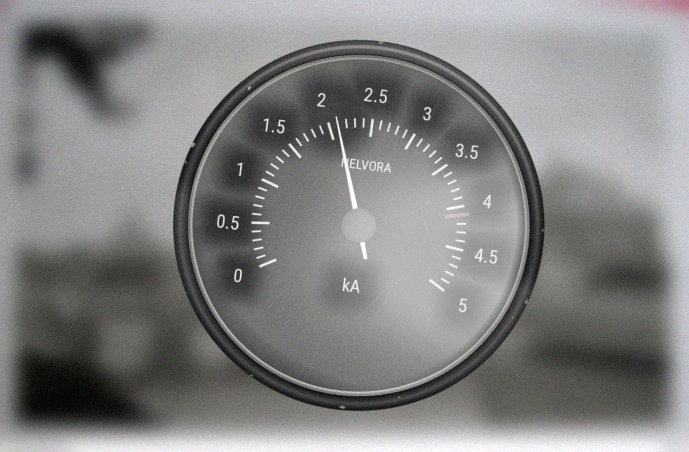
2.1; kA
